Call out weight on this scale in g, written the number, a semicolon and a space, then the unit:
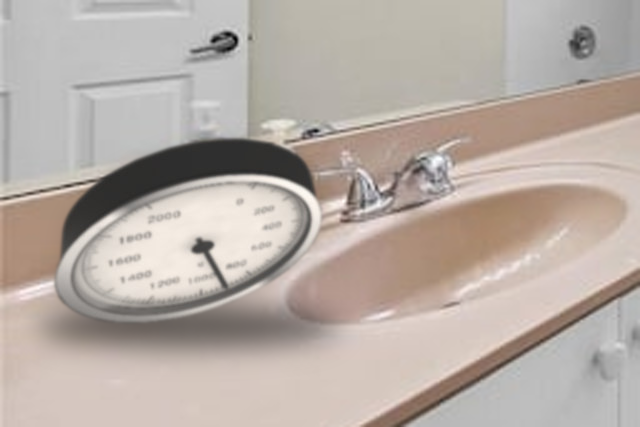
900; g
